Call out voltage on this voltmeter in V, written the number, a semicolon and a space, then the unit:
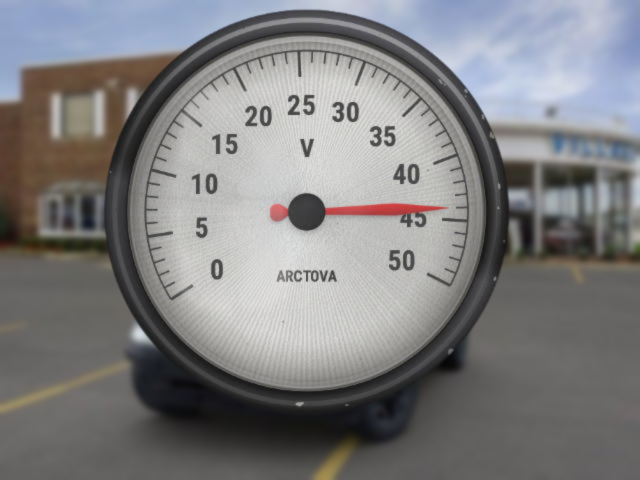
44; V
